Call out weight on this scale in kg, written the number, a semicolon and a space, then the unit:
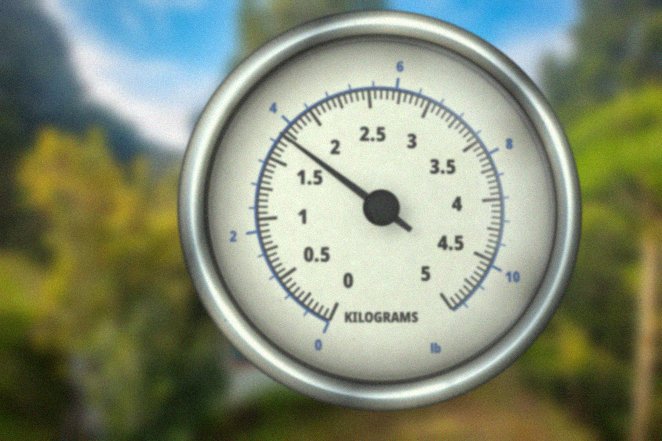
1.7; kg
